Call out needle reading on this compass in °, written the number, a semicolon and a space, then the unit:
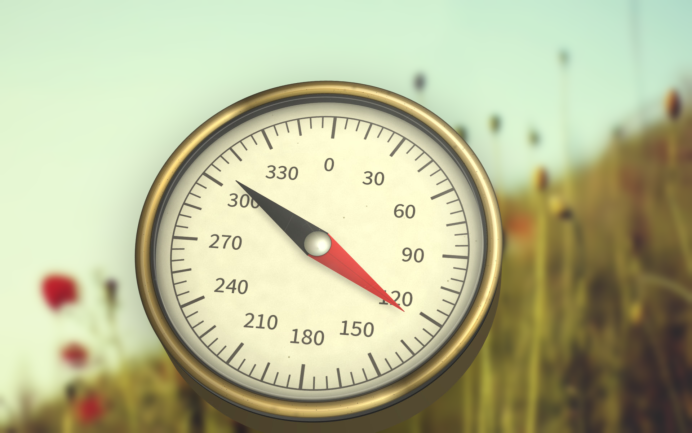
125; °
